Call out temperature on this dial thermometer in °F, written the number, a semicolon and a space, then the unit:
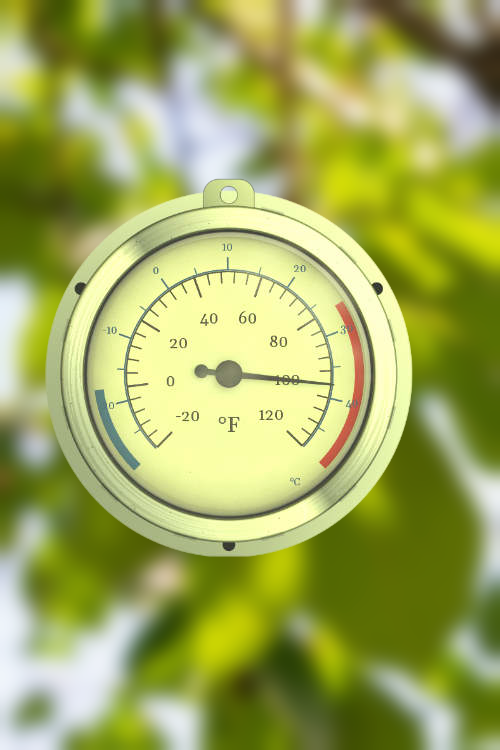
100; °F
